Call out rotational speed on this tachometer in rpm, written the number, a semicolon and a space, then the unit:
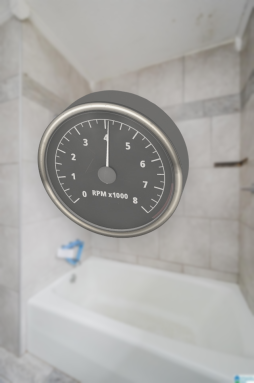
4125; rpm
